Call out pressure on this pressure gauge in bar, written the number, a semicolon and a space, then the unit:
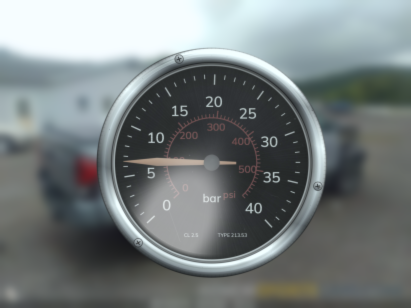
6.5; bar
